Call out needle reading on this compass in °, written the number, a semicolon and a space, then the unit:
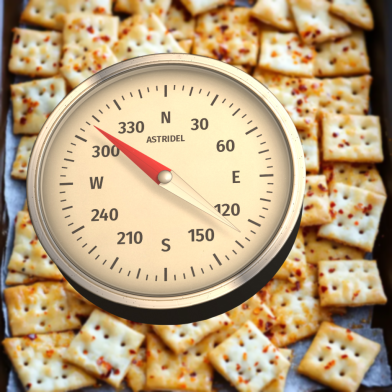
310; °
